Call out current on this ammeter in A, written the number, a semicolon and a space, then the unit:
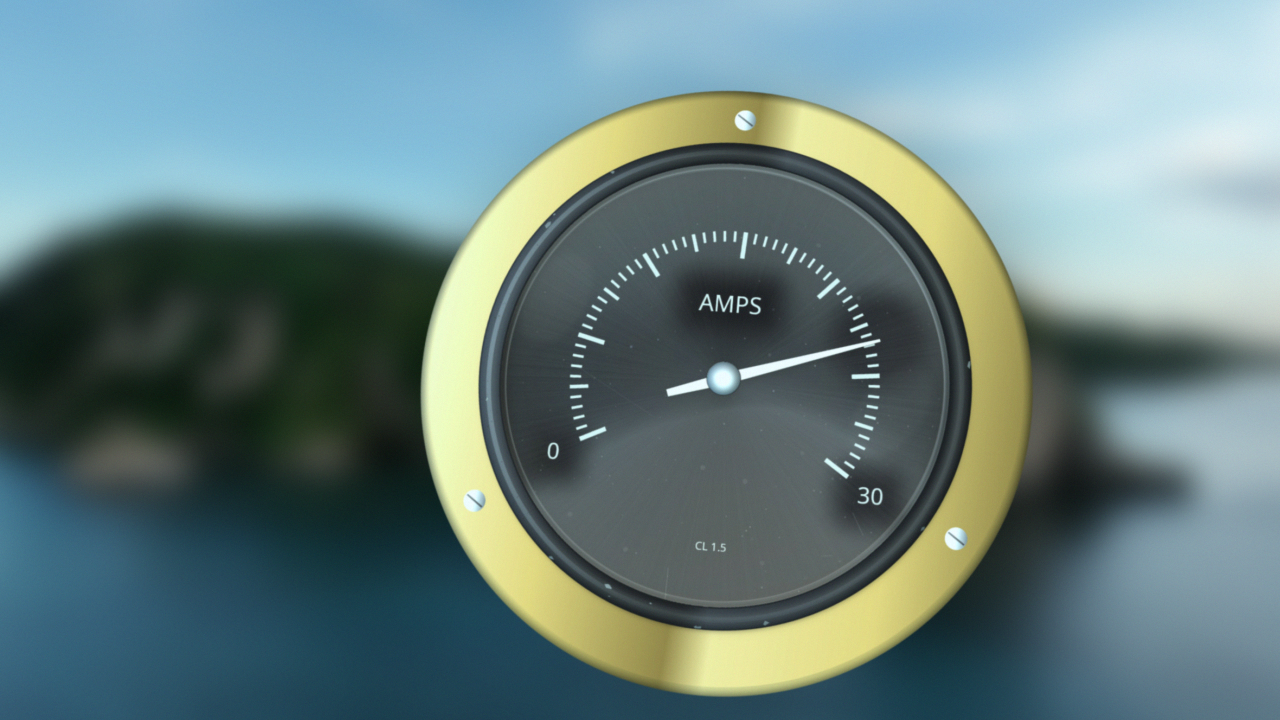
23.5; A
